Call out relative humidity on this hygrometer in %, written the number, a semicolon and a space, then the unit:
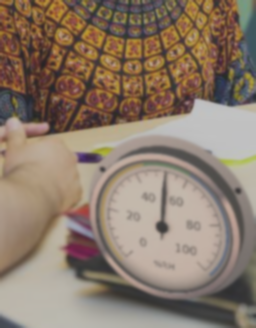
52; %
